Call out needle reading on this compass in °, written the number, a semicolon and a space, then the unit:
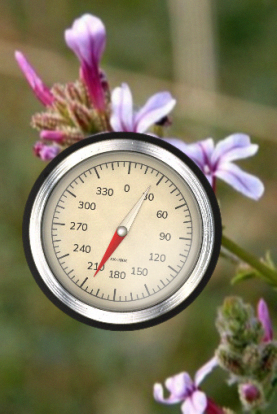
205; °
